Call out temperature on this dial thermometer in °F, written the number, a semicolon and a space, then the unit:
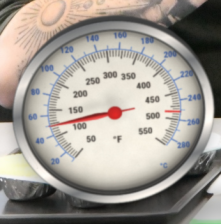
125; °F
